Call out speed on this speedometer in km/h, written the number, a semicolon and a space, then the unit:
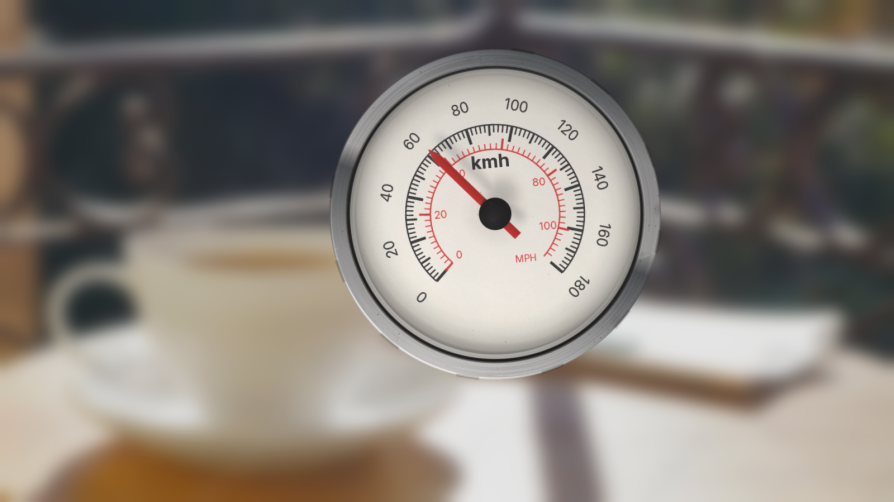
62; km/h
